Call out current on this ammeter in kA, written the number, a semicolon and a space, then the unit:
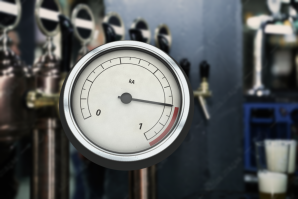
0.8; kA
